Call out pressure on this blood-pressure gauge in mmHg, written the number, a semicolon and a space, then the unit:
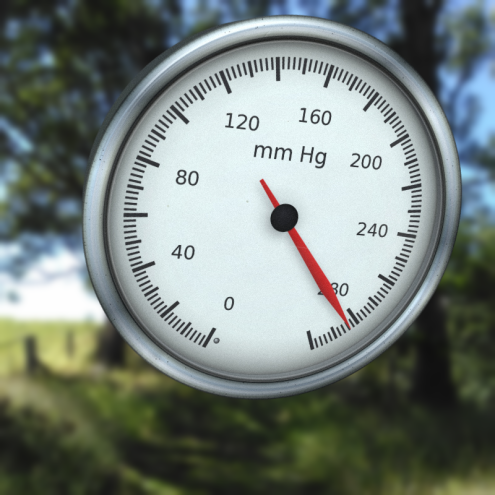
284; mmHg
